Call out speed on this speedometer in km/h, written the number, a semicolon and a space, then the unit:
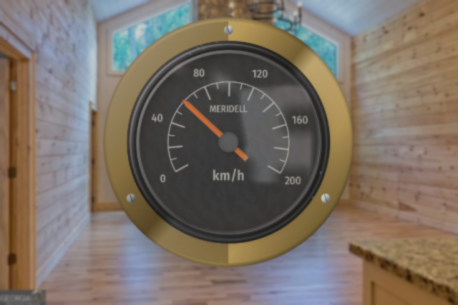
60; km/h
